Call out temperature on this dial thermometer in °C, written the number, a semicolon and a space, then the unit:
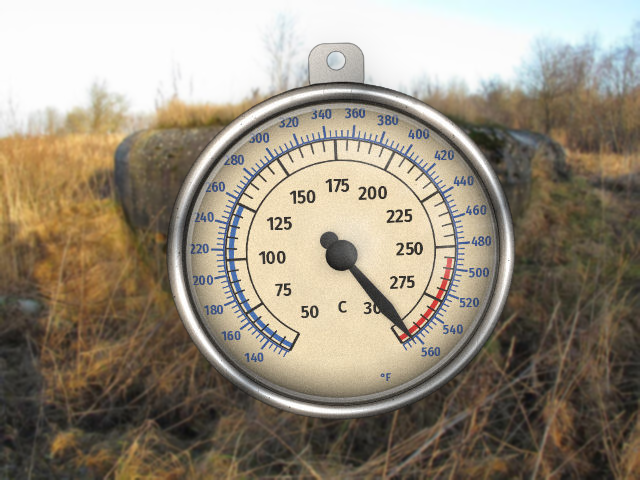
295; °C
